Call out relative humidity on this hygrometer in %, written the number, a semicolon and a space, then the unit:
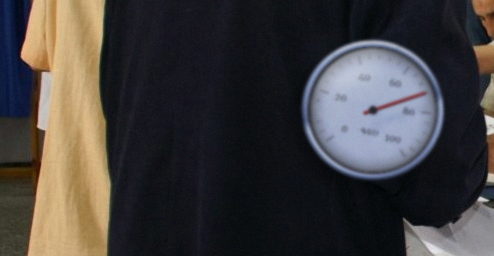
72; %
